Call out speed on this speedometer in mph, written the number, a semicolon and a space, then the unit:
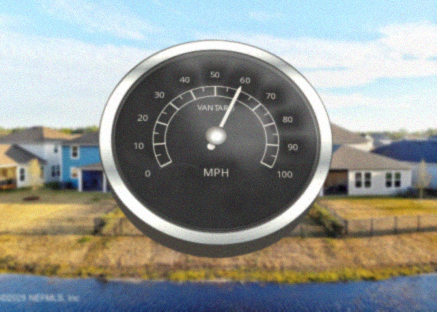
60; mph
